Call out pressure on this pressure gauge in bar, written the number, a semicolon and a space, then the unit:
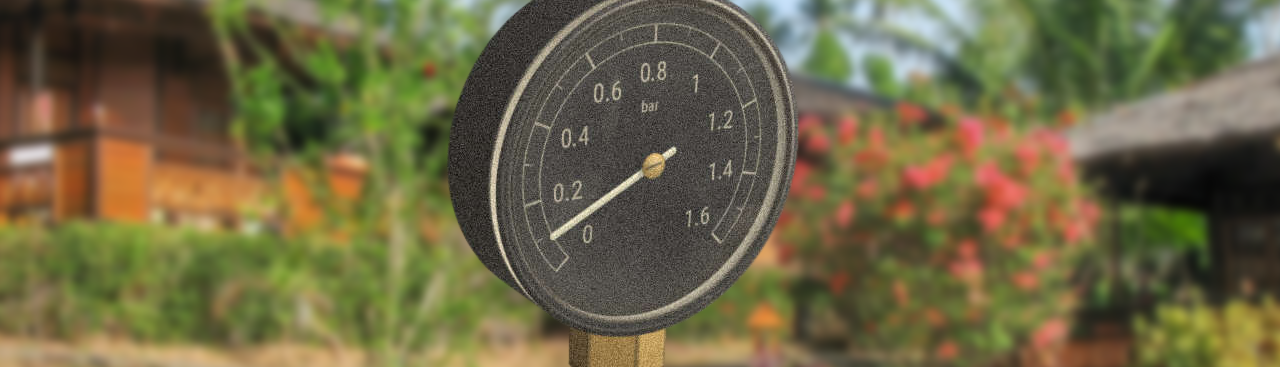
0.1; bar
